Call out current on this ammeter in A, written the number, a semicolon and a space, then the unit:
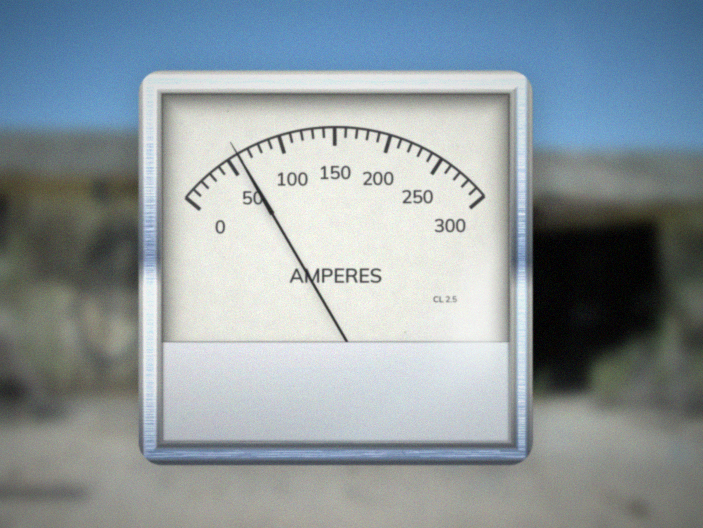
60; A
